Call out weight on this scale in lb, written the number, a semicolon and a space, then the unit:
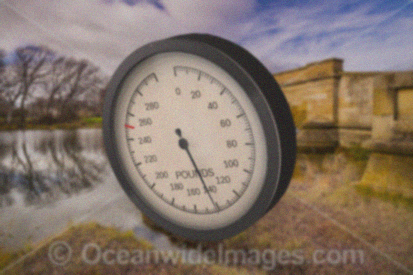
140; lb
